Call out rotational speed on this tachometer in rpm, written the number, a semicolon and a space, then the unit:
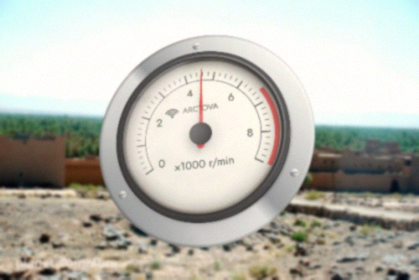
4600; rpm
